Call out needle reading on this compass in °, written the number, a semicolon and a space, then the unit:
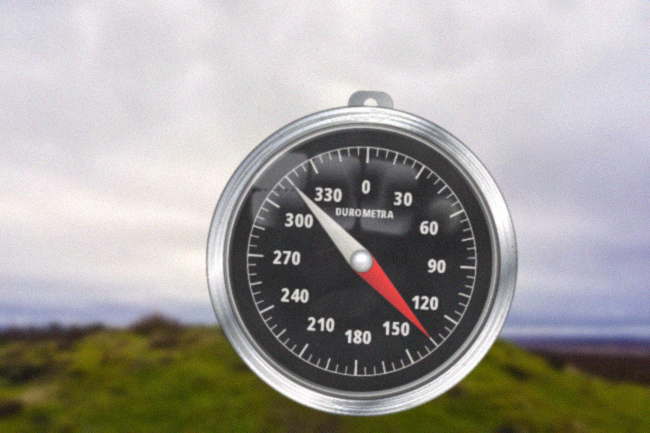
135; °
